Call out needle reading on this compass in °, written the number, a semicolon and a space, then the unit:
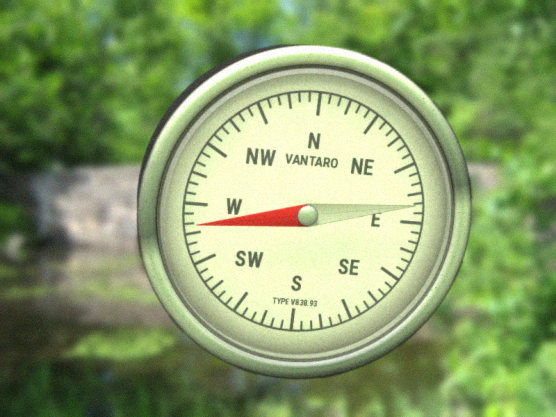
260; °
